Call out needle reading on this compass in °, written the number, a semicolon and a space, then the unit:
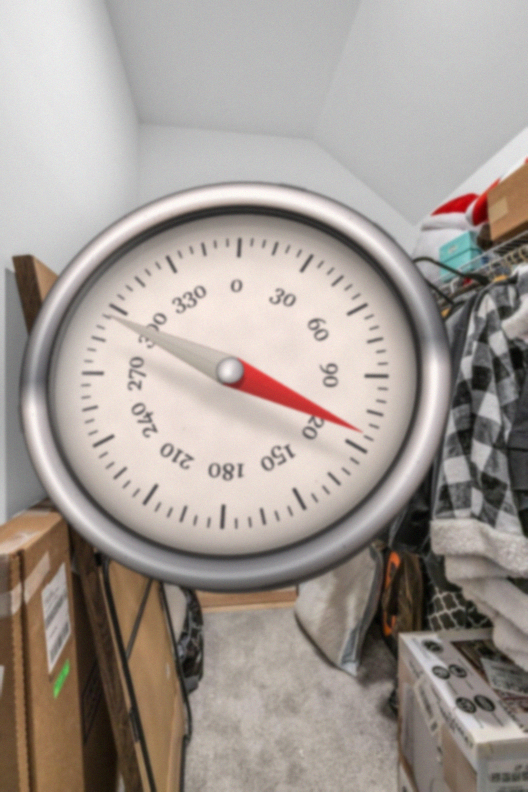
115; °
